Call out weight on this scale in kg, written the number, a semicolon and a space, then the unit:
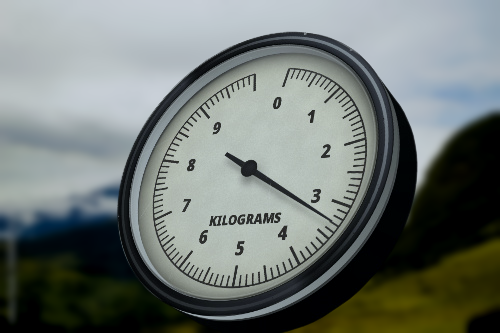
3.3; kg
